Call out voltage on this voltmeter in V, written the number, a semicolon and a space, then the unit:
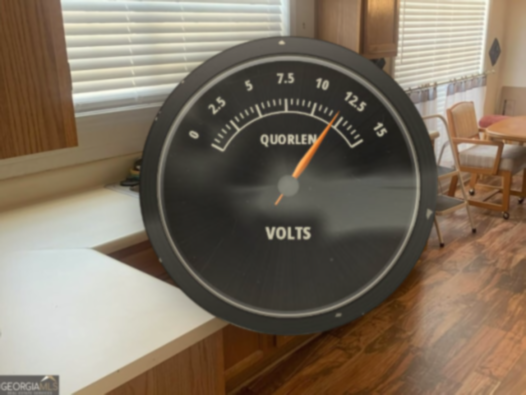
12; V
